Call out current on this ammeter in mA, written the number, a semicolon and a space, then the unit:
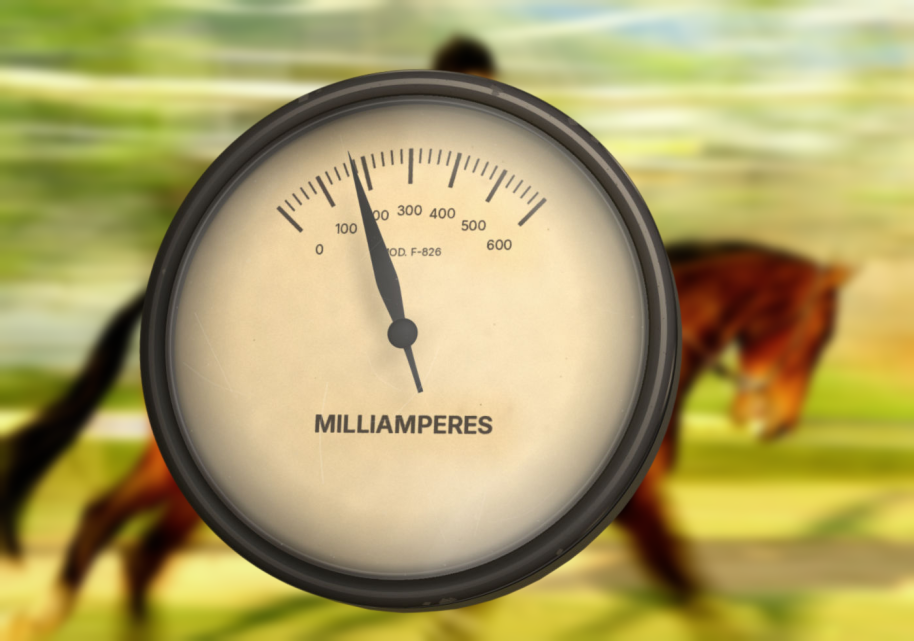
180; mA
